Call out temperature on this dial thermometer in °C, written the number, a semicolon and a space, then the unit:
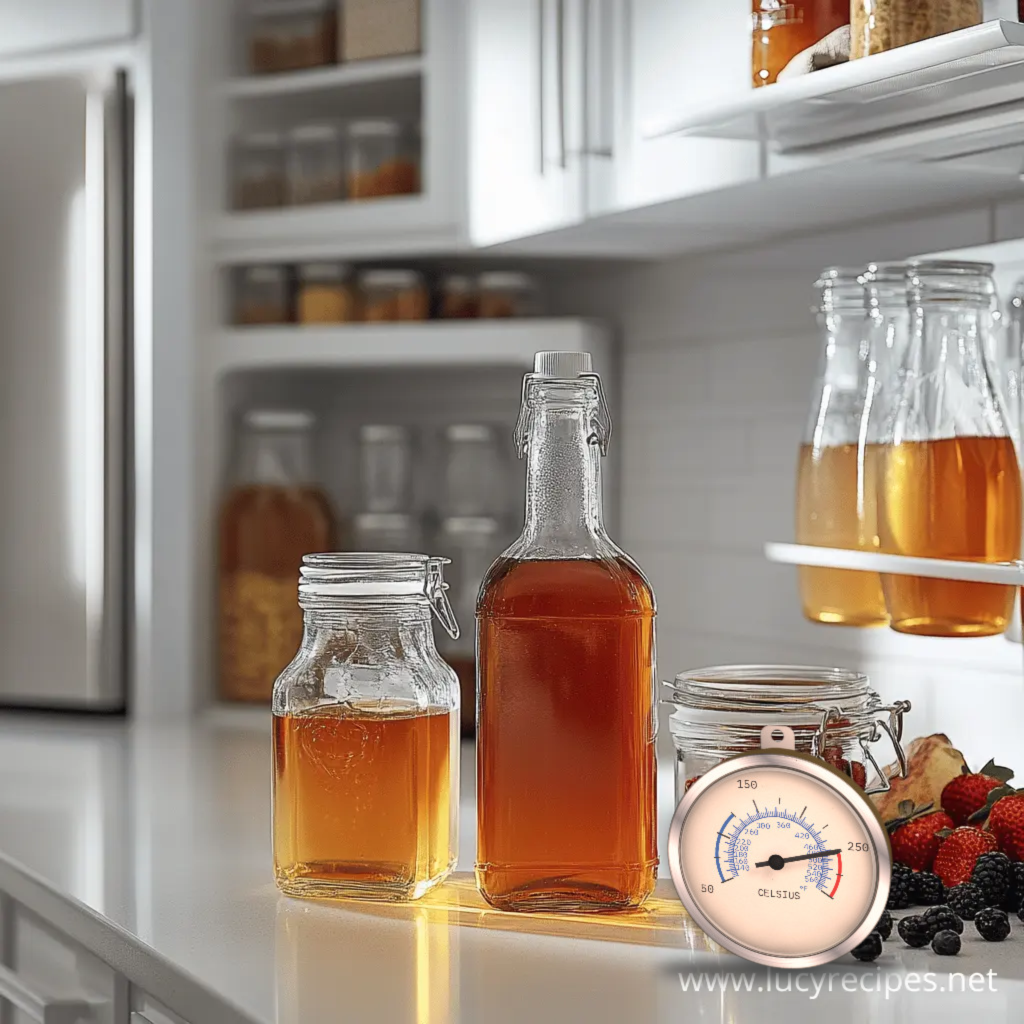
250; °C
